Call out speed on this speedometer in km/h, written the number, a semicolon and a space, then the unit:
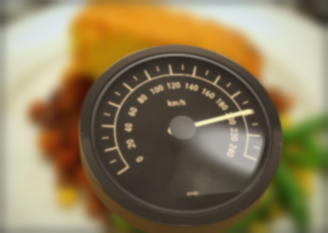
200; km/h
